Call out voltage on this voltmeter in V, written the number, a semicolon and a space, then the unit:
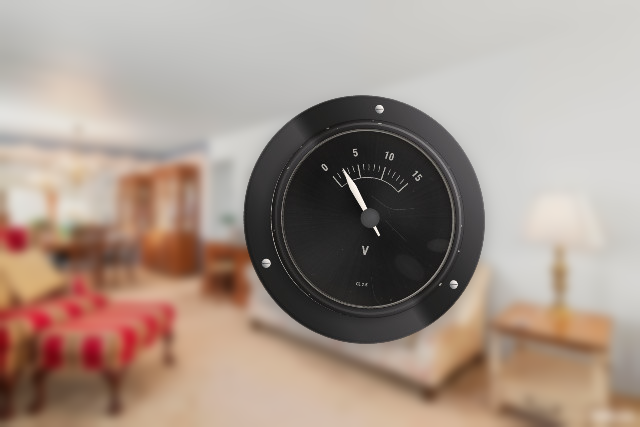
2; V
